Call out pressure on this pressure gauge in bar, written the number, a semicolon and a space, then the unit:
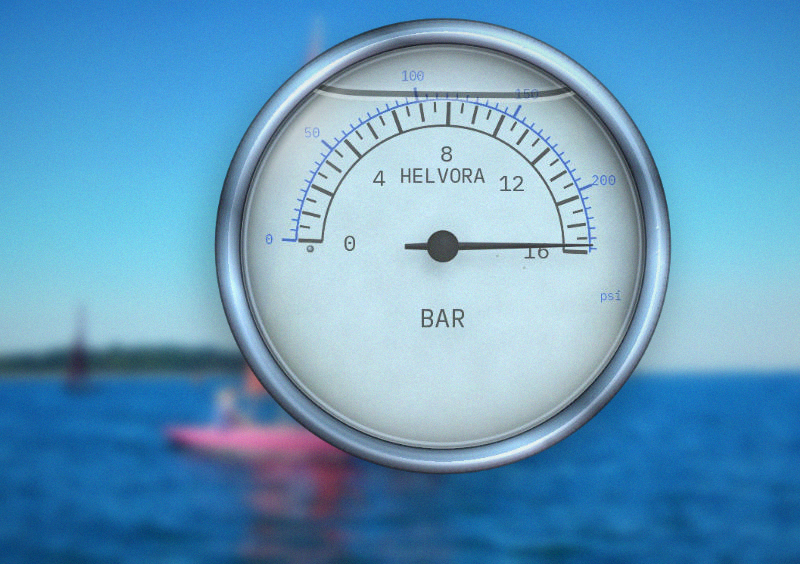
15.75; bar
